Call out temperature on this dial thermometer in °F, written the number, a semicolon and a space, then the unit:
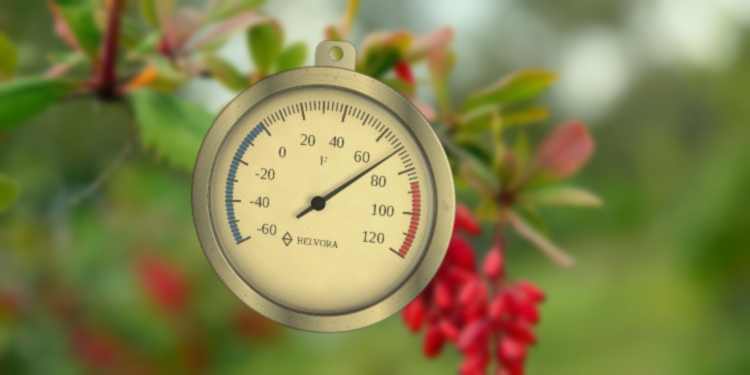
70; °F
